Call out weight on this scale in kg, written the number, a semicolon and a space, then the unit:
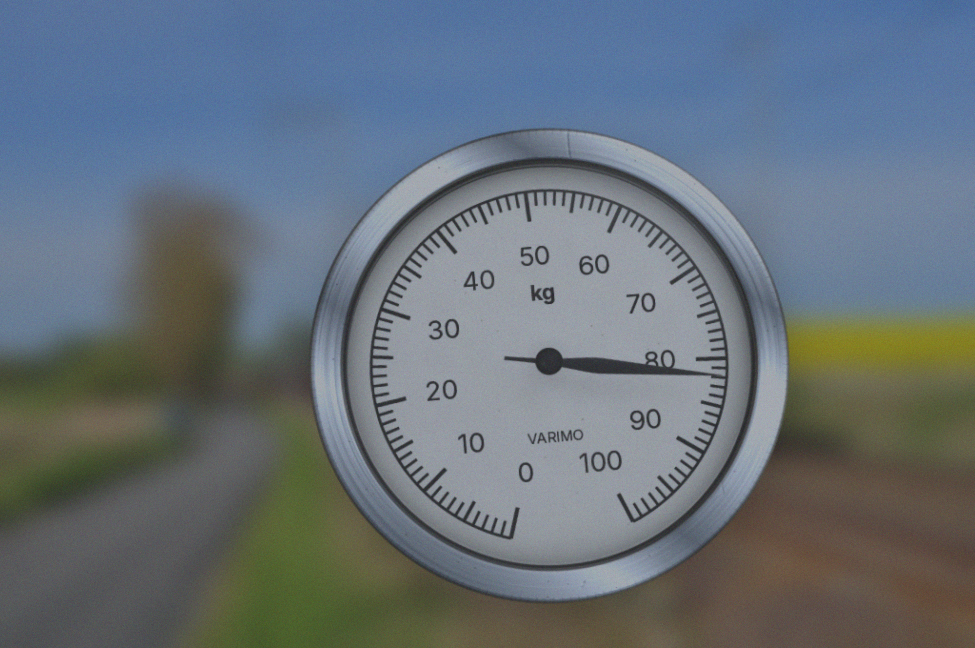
82; kg
